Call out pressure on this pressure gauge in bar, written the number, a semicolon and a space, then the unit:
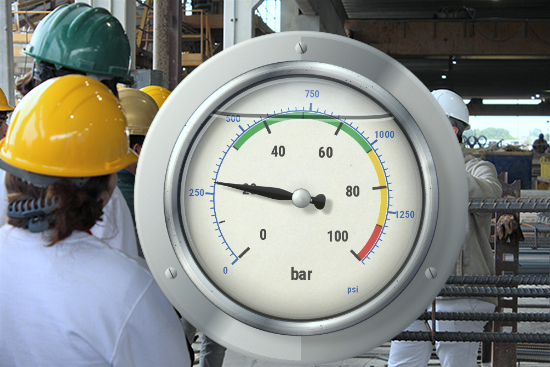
20; bar
